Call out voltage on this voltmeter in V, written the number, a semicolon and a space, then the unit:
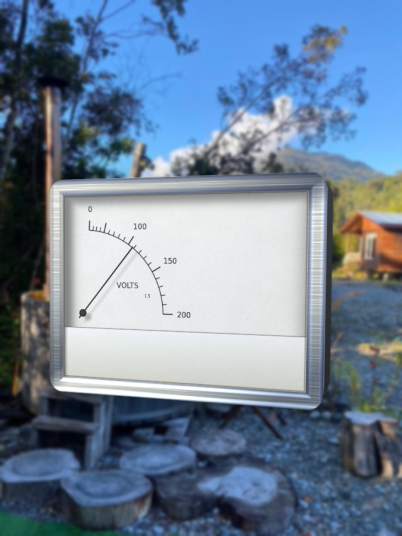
110; V
